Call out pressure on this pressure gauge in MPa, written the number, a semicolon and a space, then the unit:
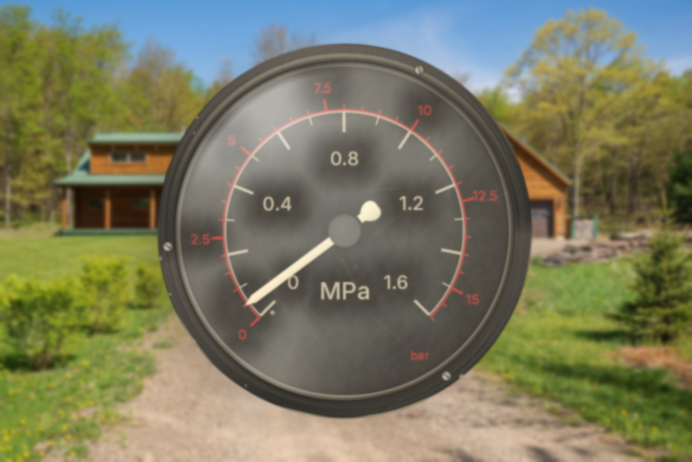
0.05; MPa
